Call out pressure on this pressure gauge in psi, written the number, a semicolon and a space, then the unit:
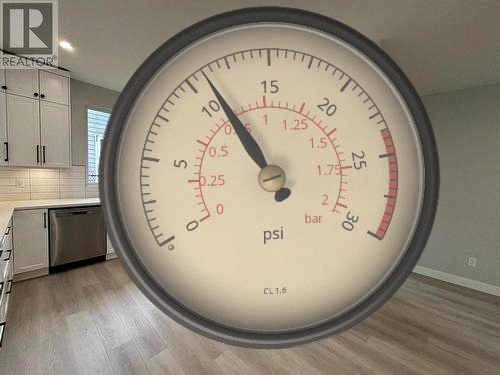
11; psi
